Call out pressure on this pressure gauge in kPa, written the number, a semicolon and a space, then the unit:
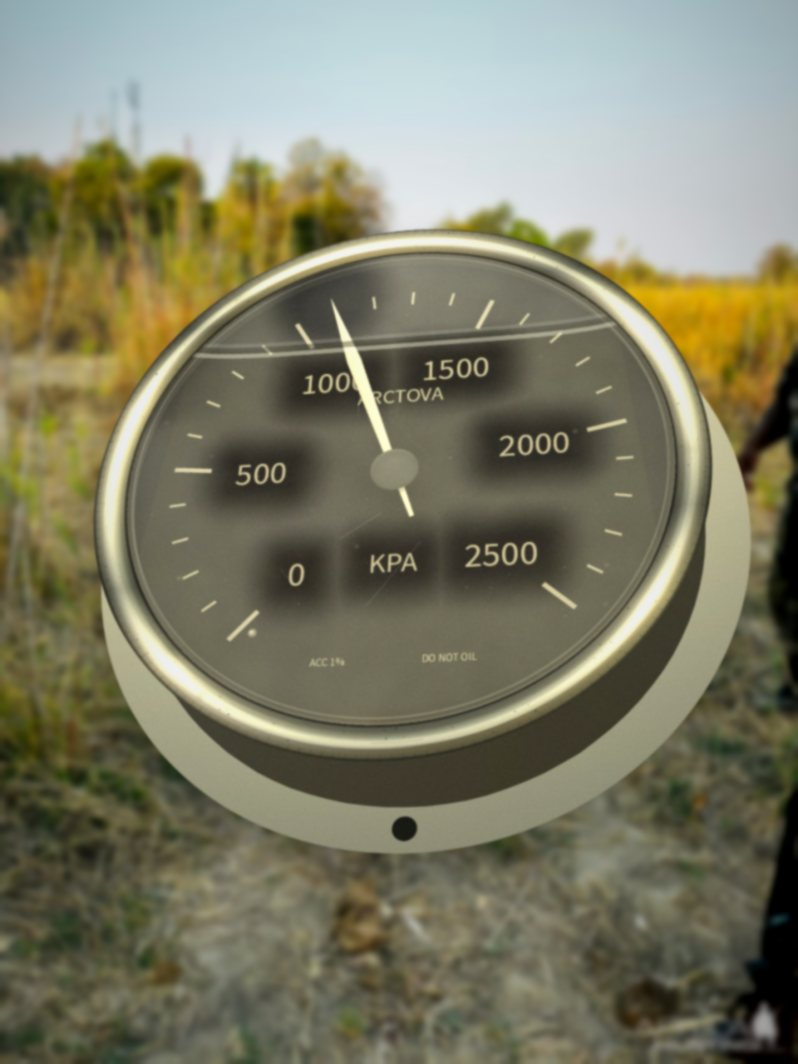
1100; kPa
